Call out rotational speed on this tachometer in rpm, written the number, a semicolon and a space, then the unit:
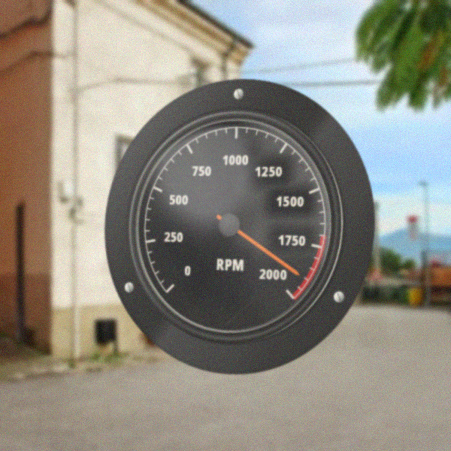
1900; rpm
